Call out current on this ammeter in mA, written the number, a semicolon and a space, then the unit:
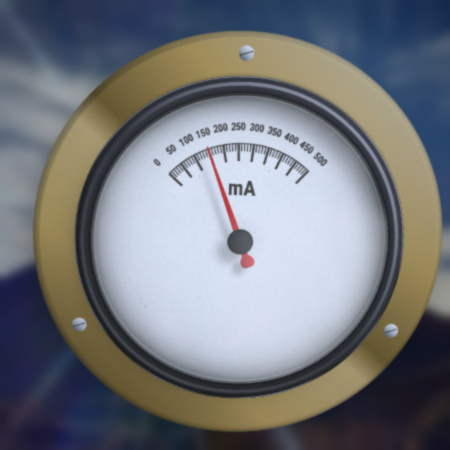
150; mA
